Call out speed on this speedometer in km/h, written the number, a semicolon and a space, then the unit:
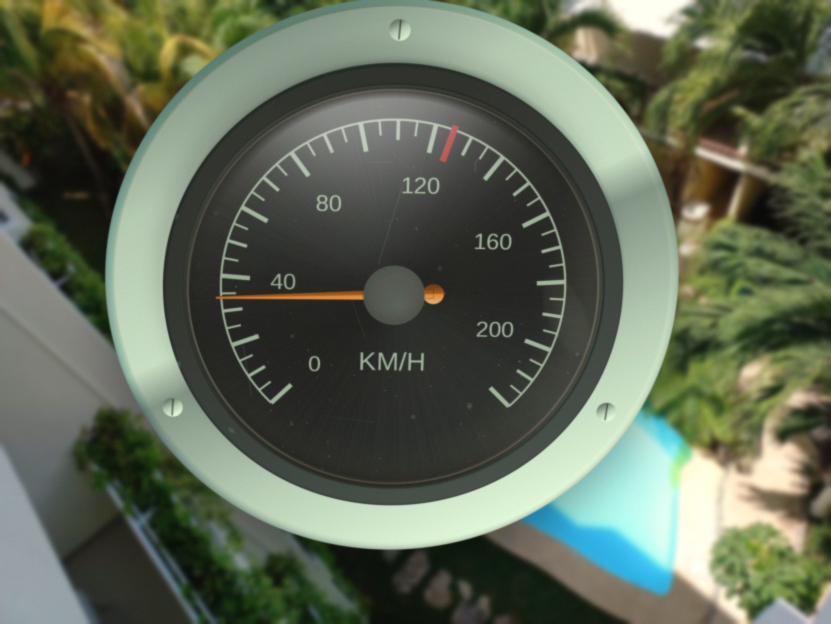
35; km/h
